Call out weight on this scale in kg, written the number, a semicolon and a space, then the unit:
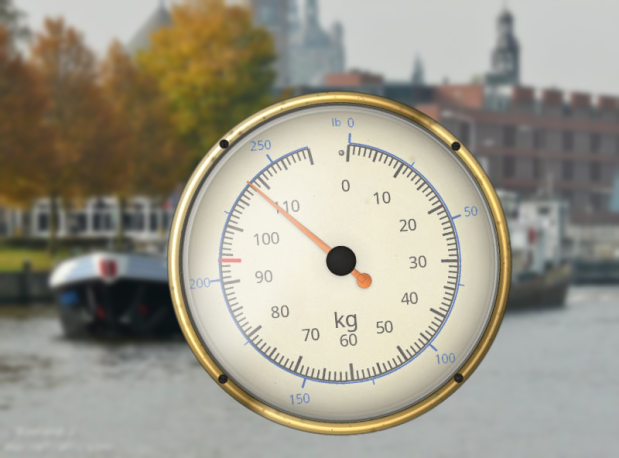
108; kg
